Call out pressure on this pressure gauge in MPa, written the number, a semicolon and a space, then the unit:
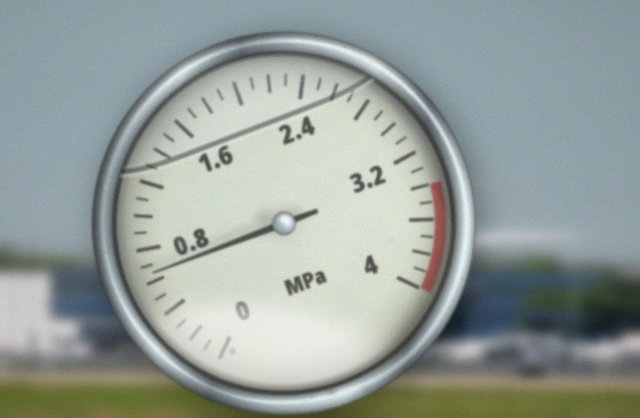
0.65; MPa
